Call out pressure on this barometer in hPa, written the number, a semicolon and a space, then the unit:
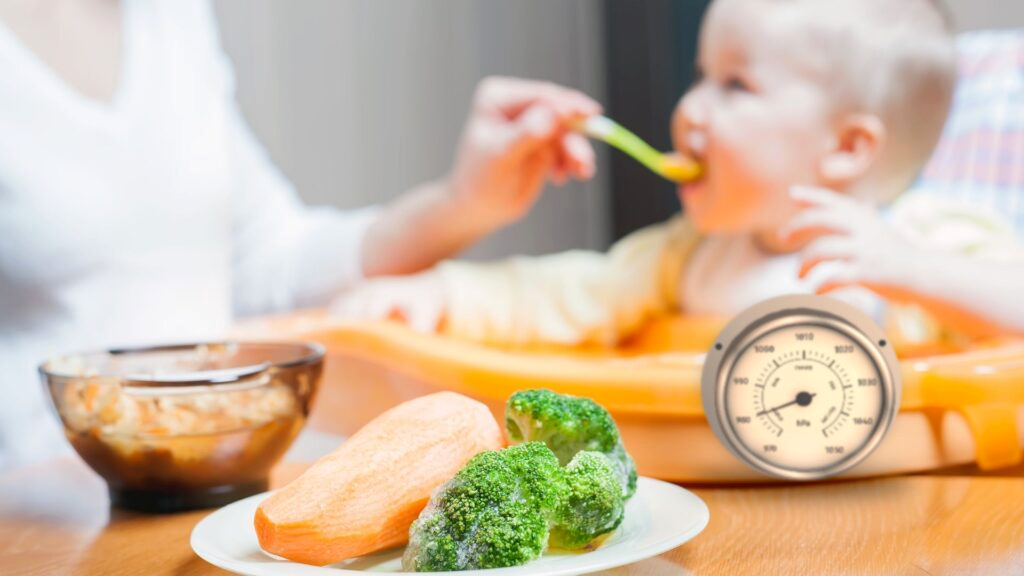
980; hPa
